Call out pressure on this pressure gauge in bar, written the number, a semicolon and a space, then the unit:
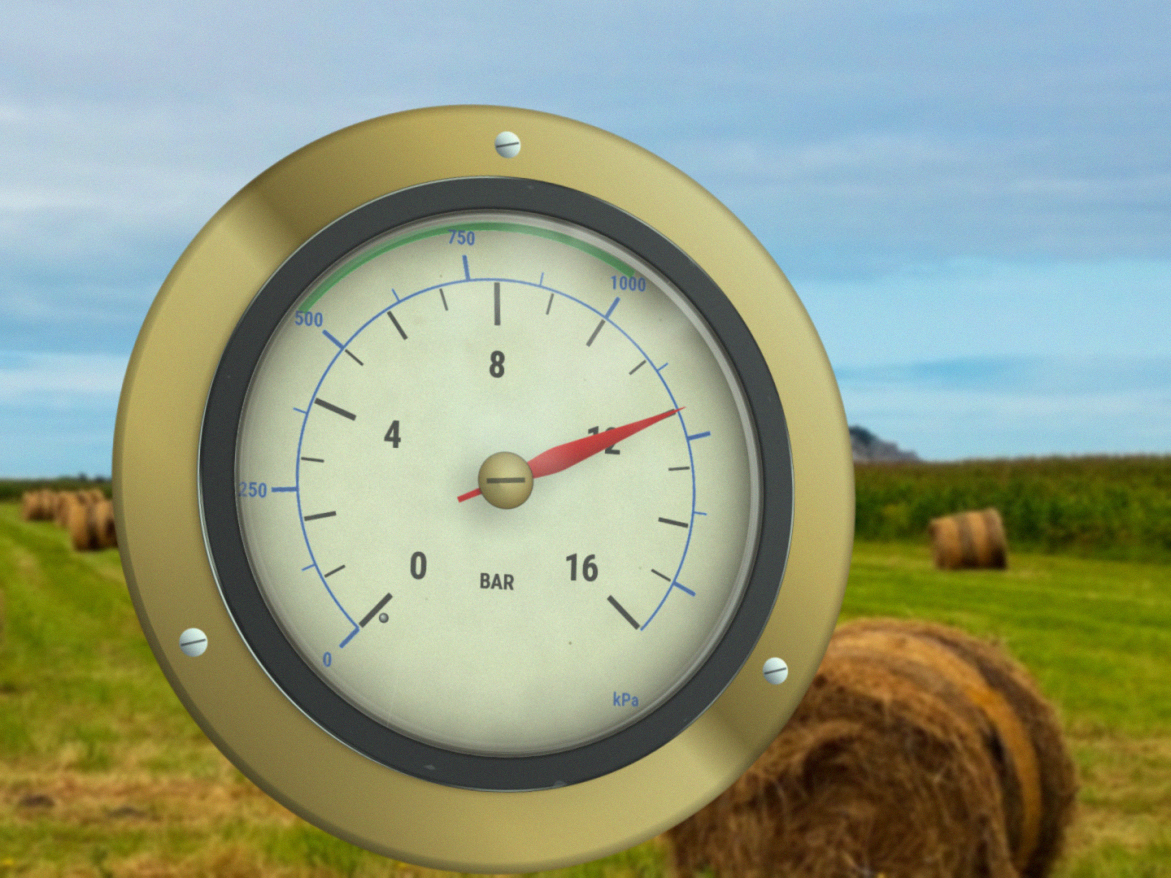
12; bar
